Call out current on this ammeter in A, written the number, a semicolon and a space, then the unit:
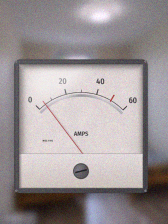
5; A
